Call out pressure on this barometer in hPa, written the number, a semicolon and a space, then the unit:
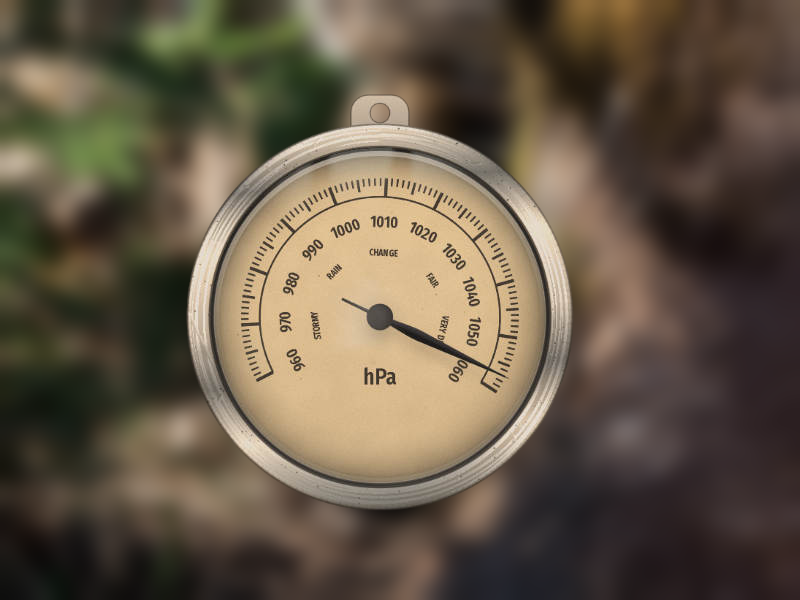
1057; hPa
